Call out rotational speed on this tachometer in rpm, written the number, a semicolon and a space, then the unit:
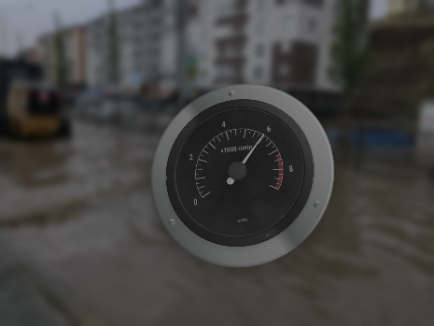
6000; rpm
